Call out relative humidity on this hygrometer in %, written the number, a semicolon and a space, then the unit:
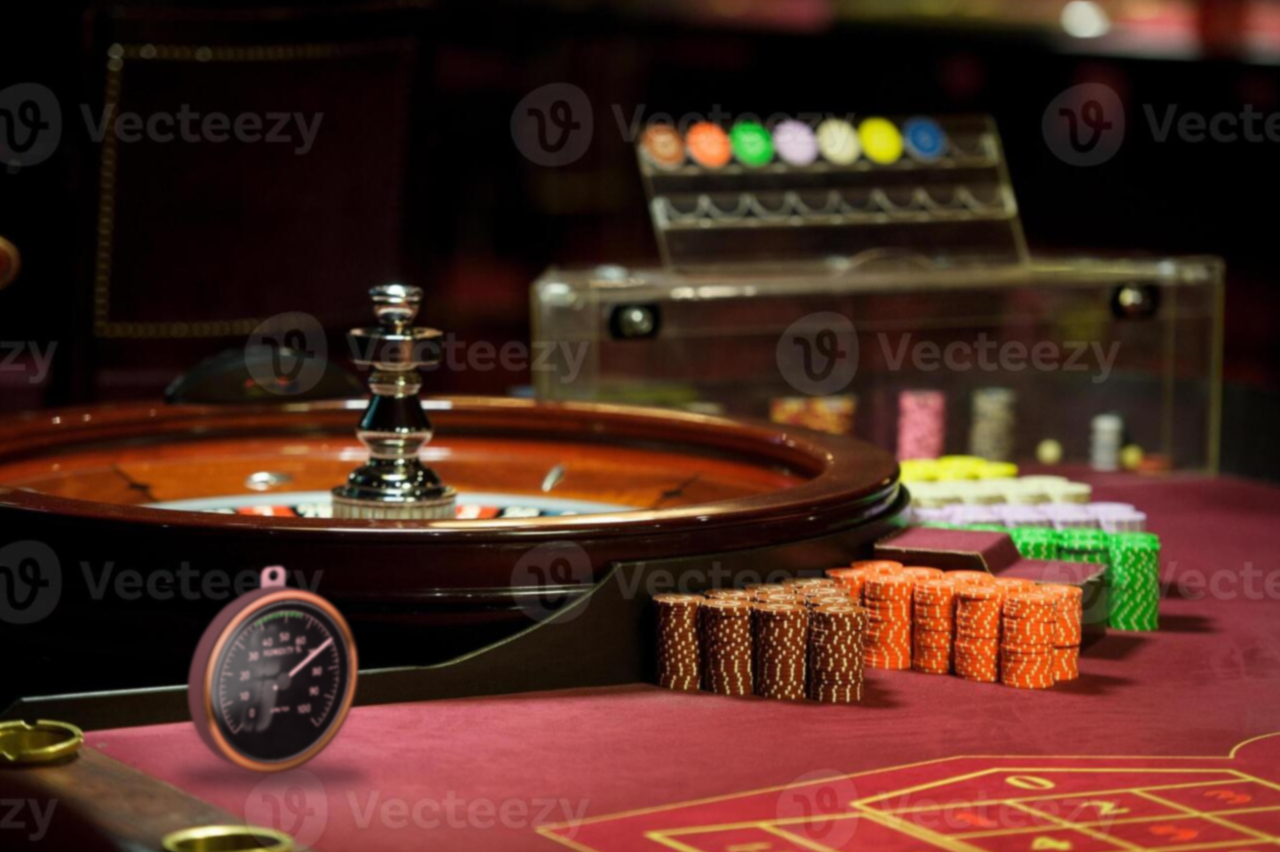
70; %
